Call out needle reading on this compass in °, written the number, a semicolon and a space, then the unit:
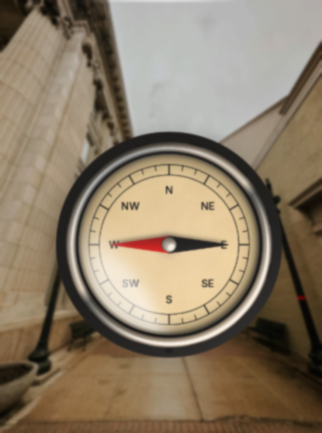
270; °
